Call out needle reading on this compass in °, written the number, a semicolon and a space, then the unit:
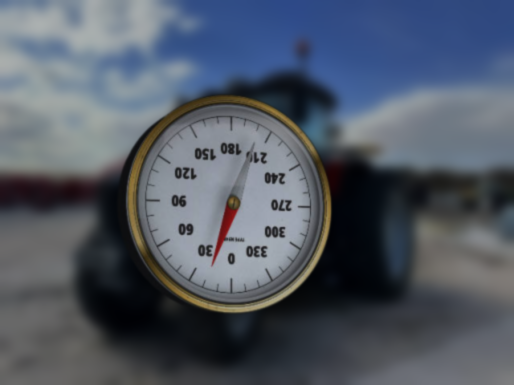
20; °
